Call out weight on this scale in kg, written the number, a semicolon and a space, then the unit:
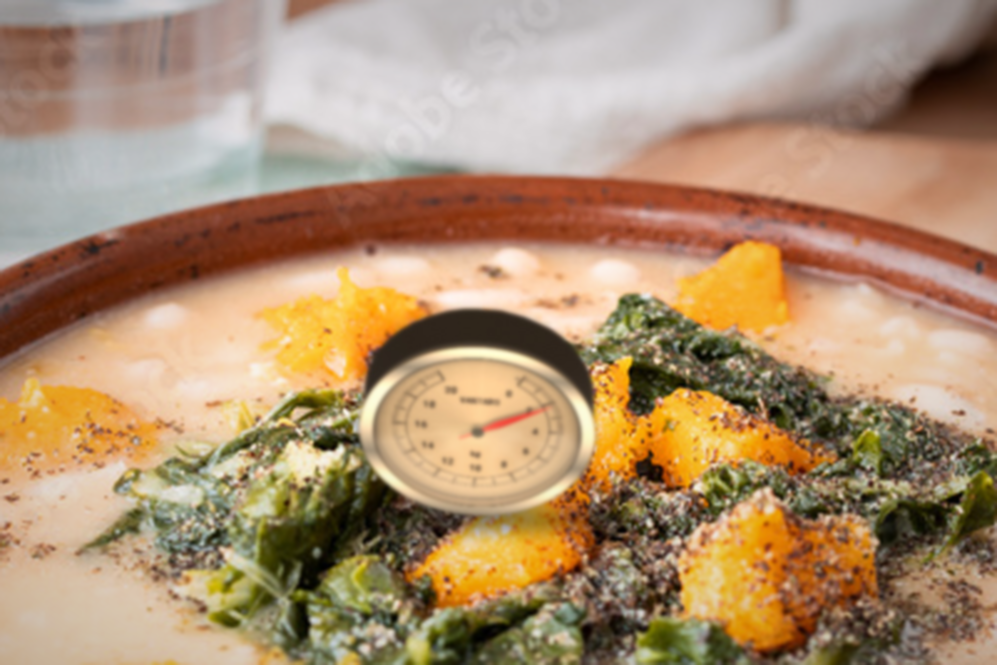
2; kg
